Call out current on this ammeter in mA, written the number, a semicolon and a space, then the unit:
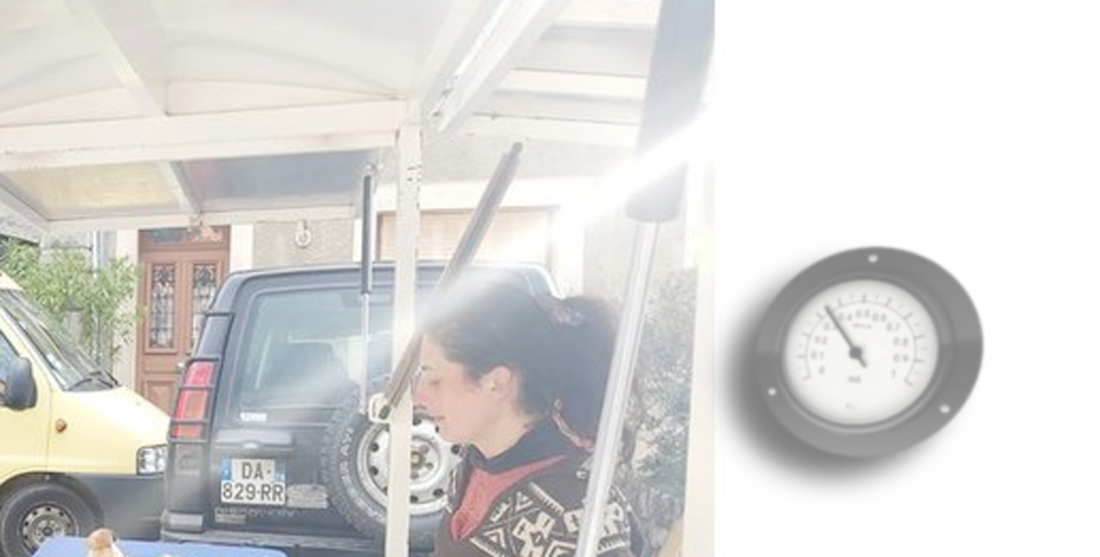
0.35; mA
